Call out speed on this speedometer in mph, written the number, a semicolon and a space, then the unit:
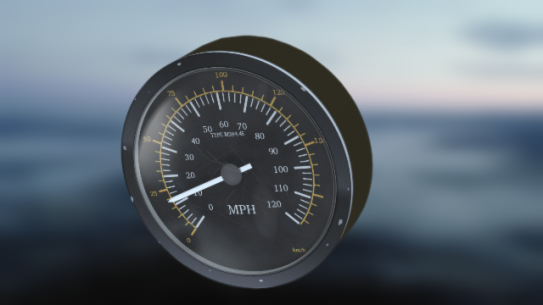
12; mph
